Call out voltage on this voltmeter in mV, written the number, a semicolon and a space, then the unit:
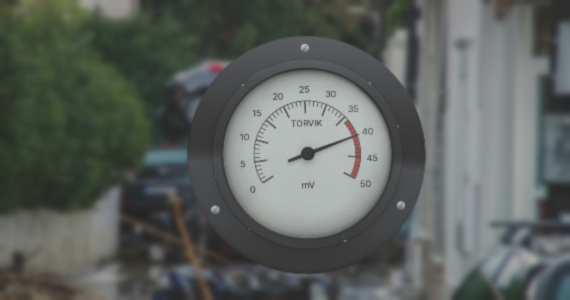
40; mV
